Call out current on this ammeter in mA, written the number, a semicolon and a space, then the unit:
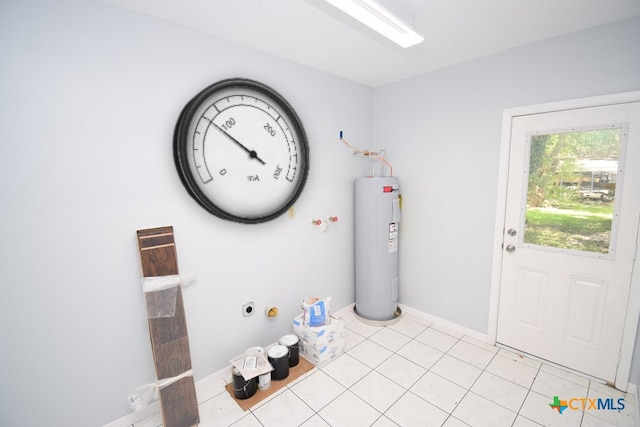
80; mA
